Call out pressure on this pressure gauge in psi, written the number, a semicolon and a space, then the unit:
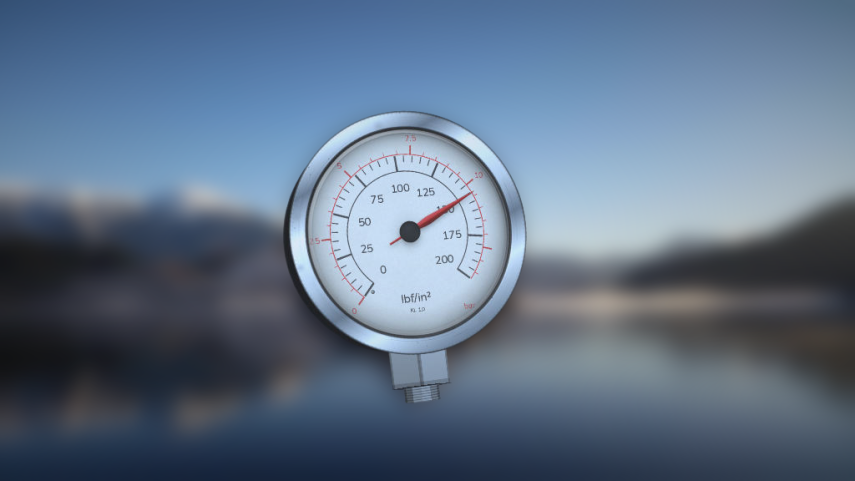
150; psi
